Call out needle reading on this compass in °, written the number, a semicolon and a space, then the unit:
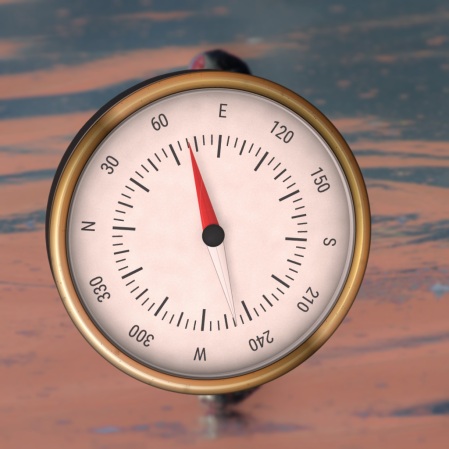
70; °
